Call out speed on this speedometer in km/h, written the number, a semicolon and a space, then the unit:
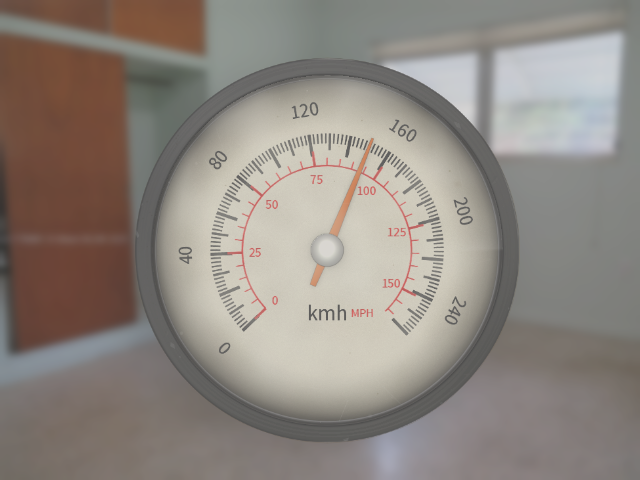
150; km/h
